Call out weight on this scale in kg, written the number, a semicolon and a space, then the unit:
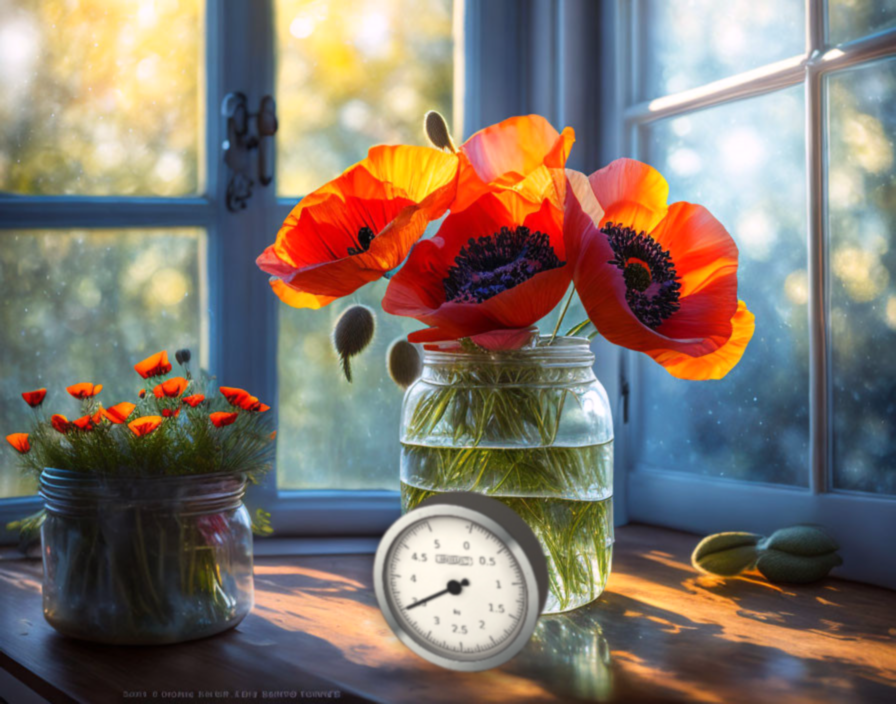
3.5; kg
